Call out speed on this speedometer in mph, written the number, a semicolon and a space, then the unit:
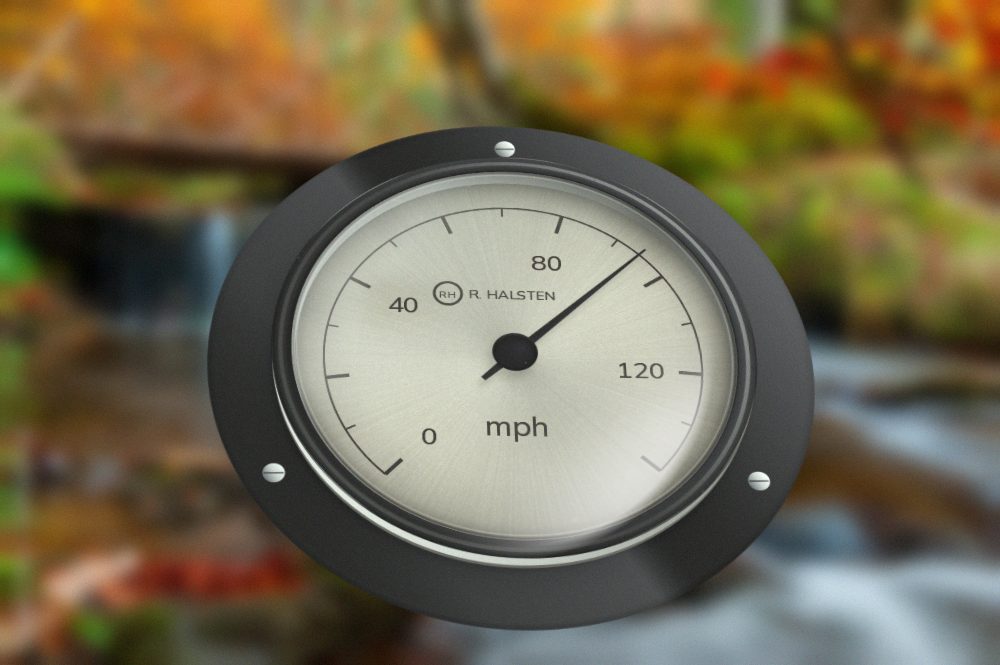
95; mph
